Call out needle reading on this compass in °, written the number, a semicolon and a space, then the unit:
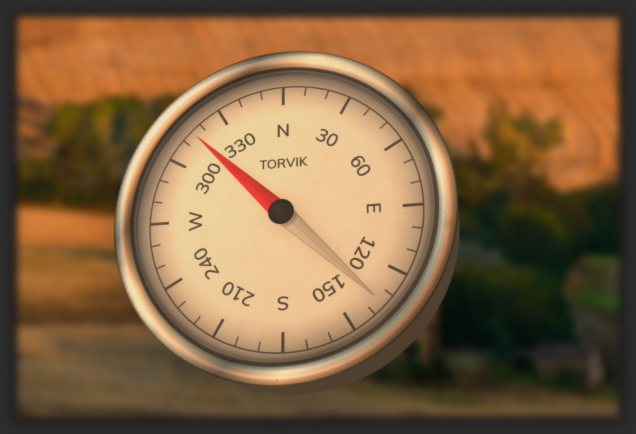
315; °
